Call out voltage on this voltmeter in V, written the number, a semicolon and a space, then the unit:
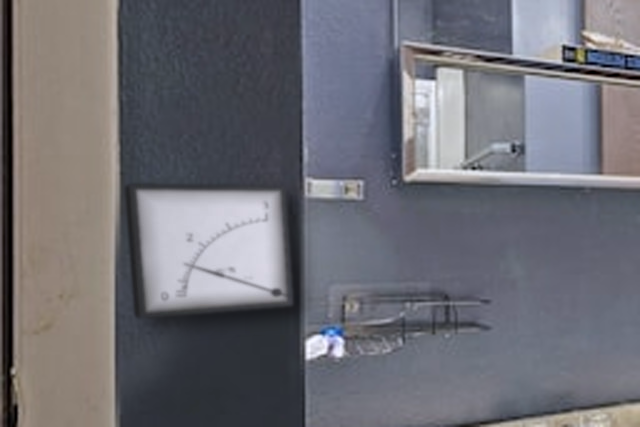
1.5; V
